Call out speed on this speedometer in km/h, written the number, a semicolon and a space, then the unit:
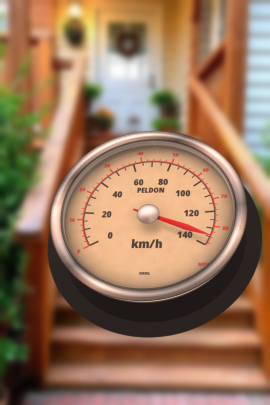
135; km/h
